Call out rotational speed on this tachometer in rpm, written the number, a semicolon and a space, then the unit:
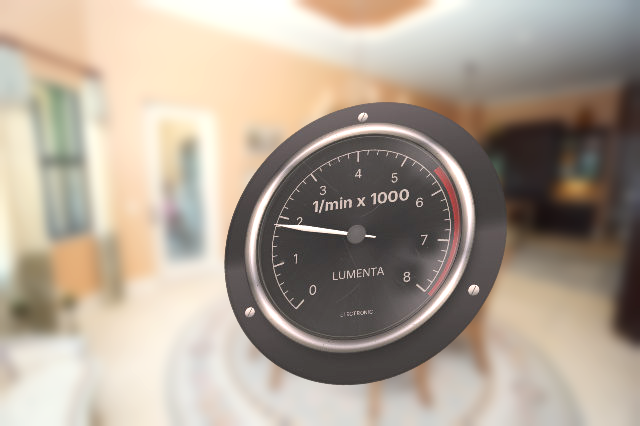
1800; rpm
